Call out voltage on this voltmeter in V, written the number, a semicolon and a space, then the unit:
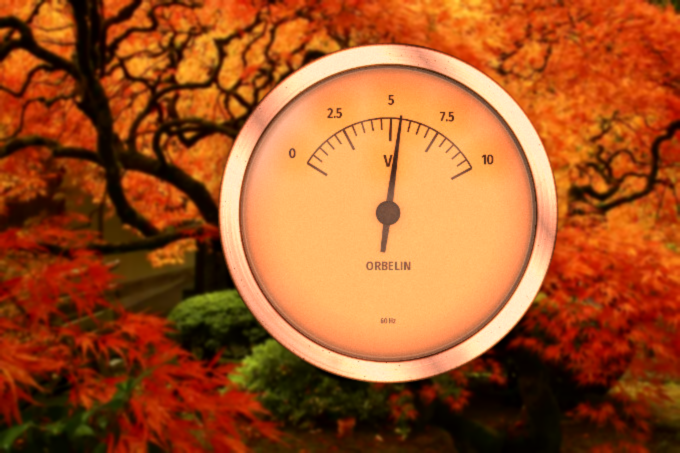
5.5; V
